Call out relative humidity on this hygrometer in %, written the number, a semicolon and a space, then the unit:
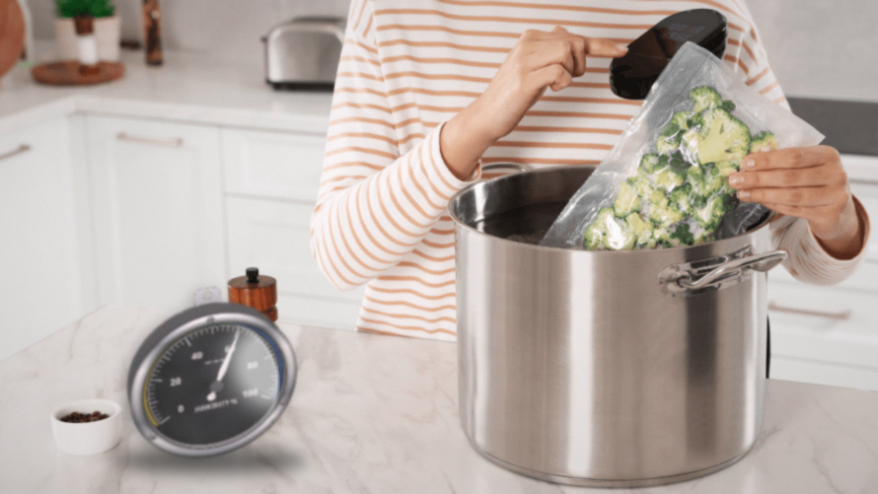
60; %
